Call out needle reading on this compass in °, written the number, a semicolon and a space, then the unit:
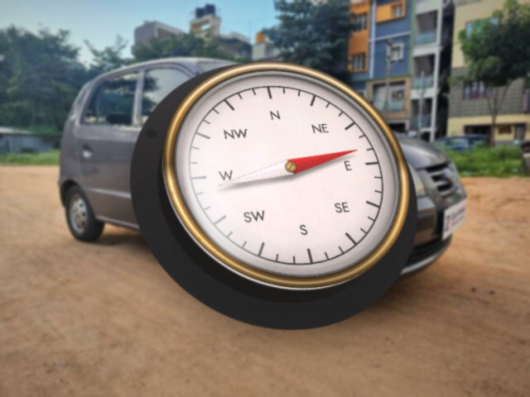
80; °
